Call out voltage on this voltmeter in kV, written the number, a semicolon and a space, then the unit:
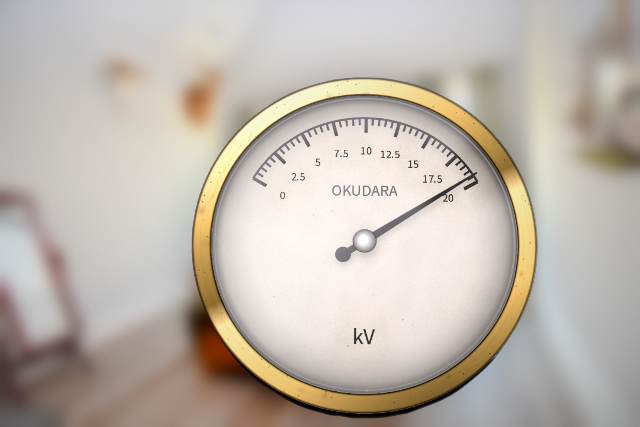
19.5; kV
